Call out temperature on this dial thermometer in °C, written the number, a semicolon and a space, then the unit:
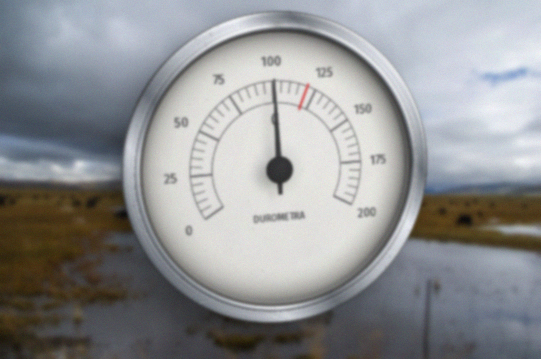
100; °C
